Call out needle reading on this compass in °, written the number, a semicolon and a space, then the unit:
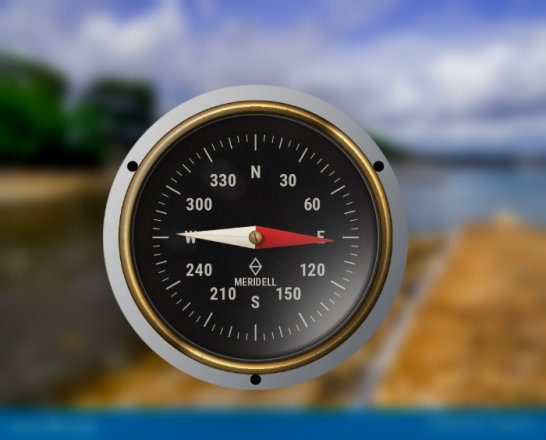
92.5; °
